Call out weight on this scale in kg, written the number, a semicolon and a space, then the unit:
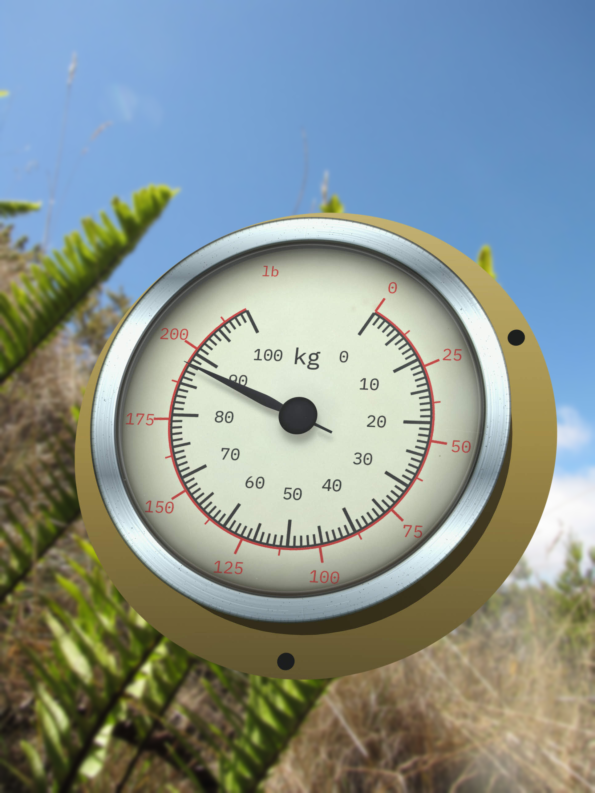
88; kg
